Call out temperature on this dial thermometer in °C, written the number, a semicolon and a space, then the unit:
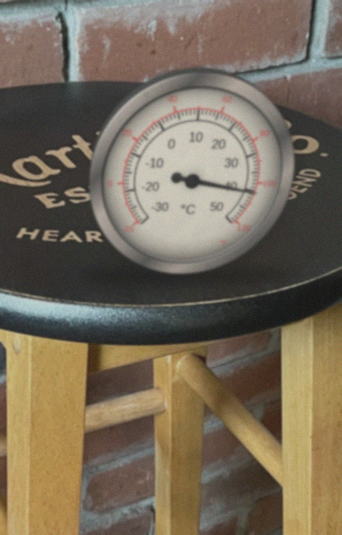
40; °C
